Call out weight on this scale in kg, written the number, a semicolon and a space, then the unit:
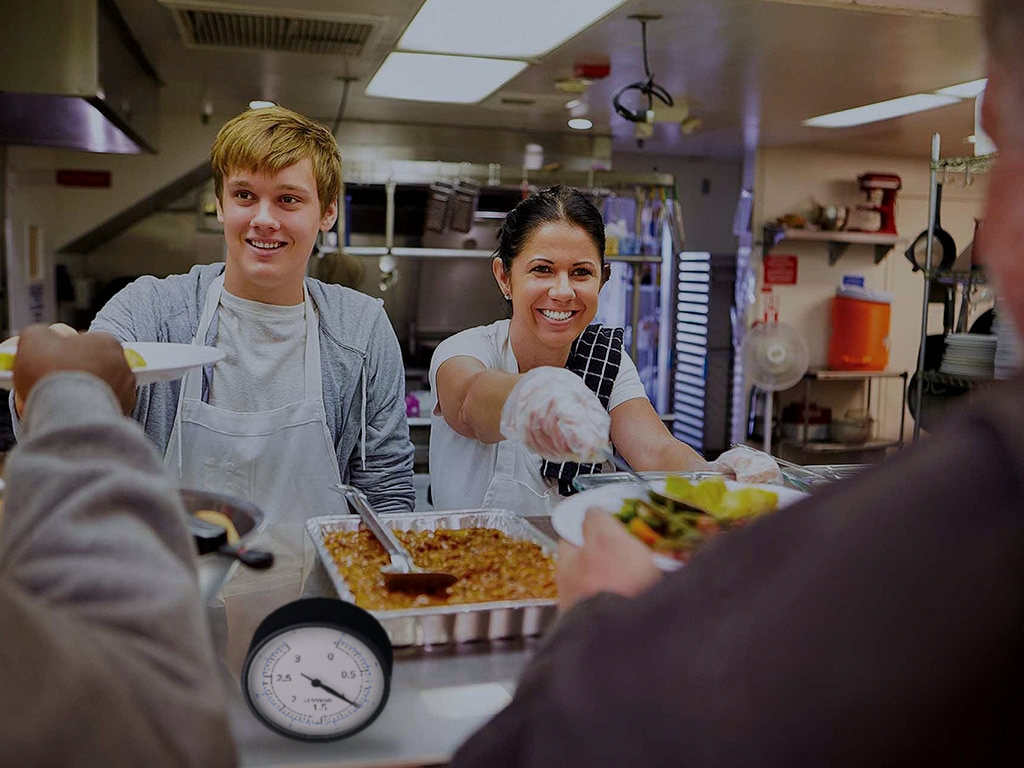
1; kg
